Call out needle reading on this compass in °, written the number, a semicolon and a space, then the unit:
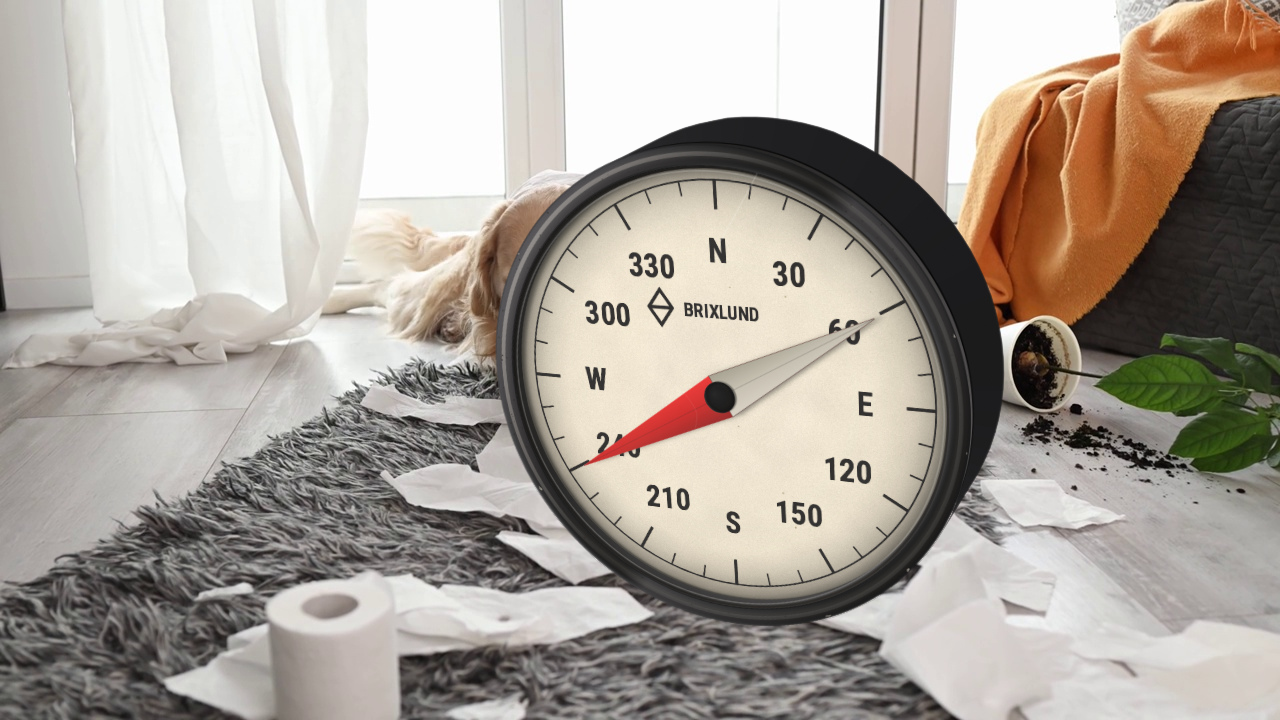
240; °
